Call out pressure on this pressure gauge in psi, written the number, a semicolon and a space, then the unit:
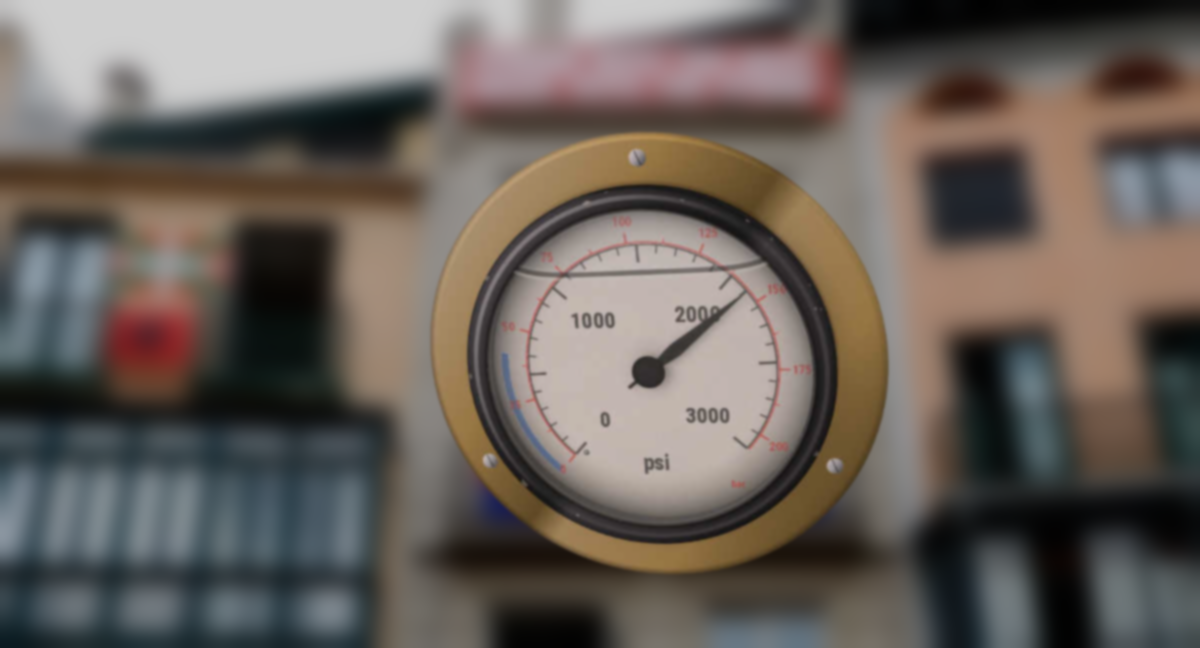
2100; psi
